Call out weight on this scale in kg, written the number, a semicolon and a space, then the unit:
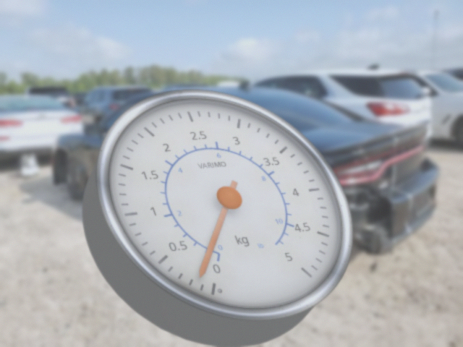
0.15; kg
